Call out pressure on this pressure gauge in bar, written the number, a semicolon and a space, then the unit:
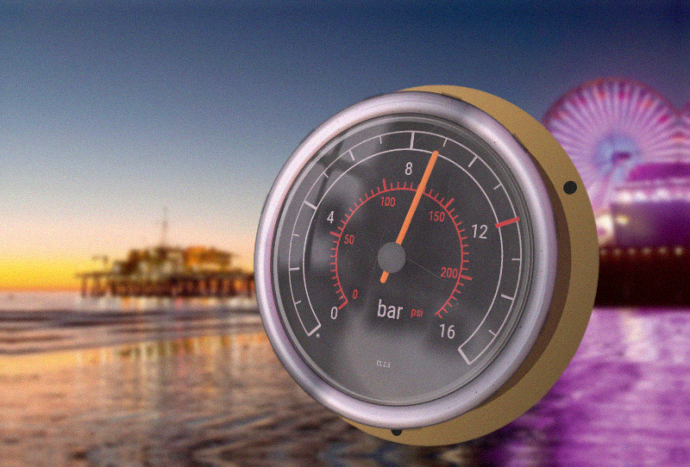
9; bar
